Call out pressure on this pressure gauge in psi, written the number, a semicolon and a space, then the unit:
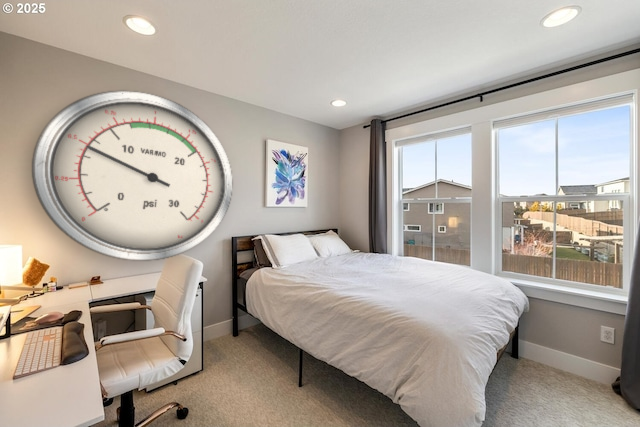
7; psi
